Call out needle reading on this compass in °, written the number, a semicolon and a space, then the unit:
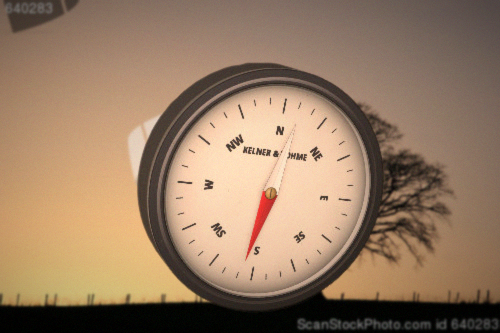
190; °
